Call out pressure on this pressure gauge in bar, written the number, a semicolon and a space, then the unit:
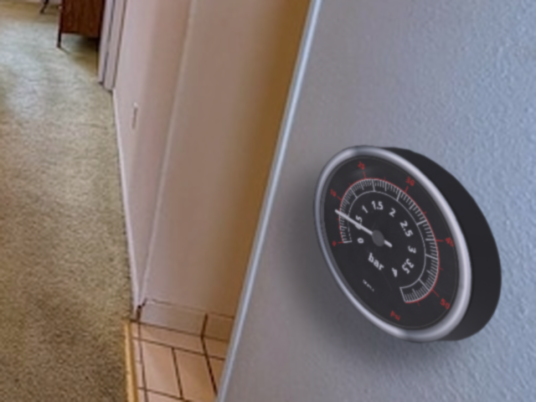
0.5; bar
